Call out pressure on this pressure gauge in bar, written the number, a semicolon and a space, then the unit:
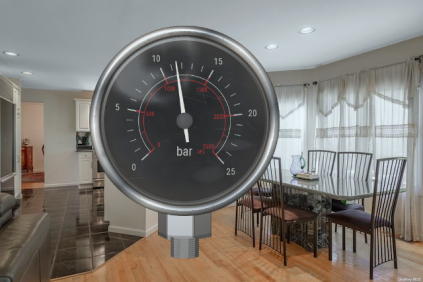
11.5; bar
